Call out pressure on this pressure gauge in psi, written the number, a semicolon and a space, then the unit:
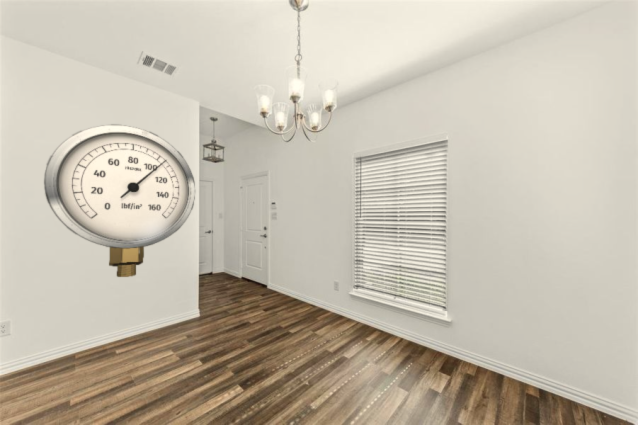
105; psi
